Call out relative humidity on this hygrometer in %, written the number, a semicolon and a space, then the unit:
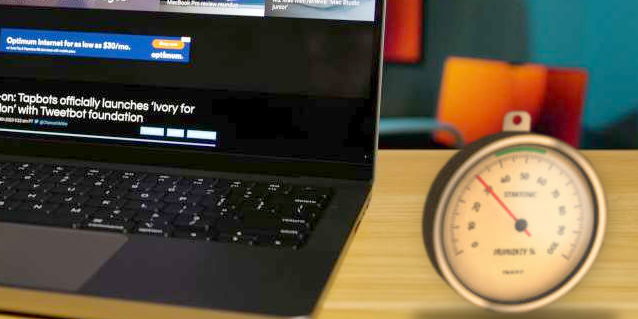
30; %
